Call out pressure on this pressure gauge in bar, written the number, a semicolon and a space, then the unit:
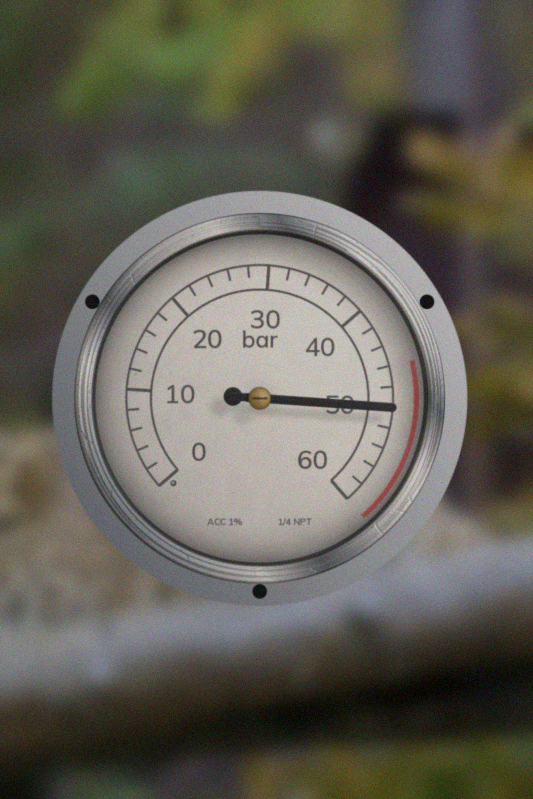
50; bar
